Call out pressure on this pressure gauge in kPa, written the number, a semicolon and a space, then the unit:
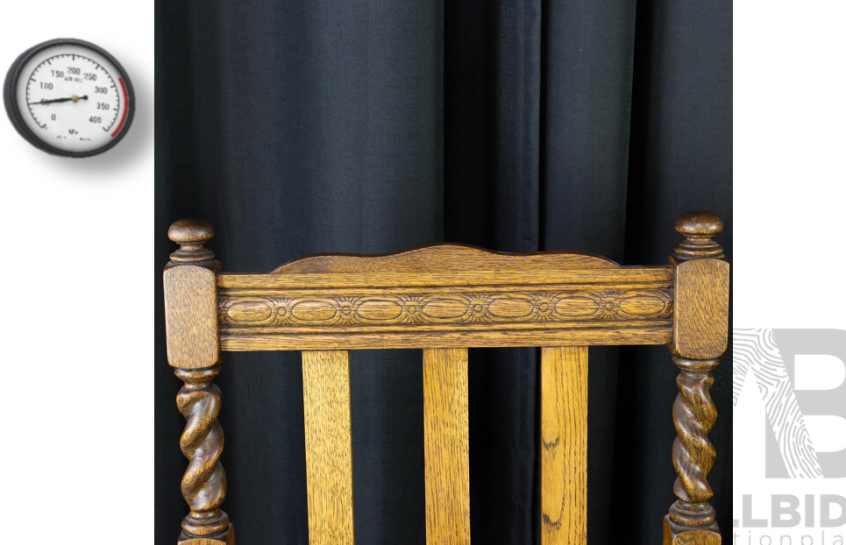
50; kPa
